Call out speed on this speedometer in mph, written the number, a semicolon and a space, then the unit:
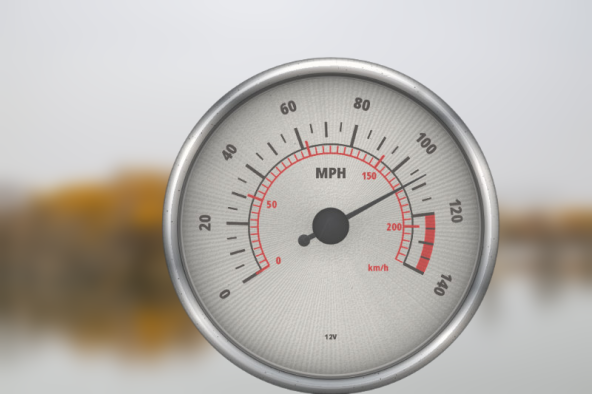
107.5; mph
